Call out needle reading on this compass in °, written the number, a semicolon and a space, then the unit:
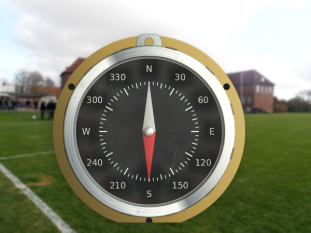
180; °
